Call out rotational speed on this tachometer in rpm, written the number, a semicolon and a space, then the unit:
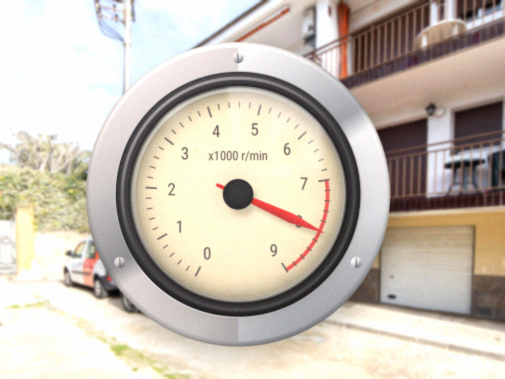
8000; rpm
